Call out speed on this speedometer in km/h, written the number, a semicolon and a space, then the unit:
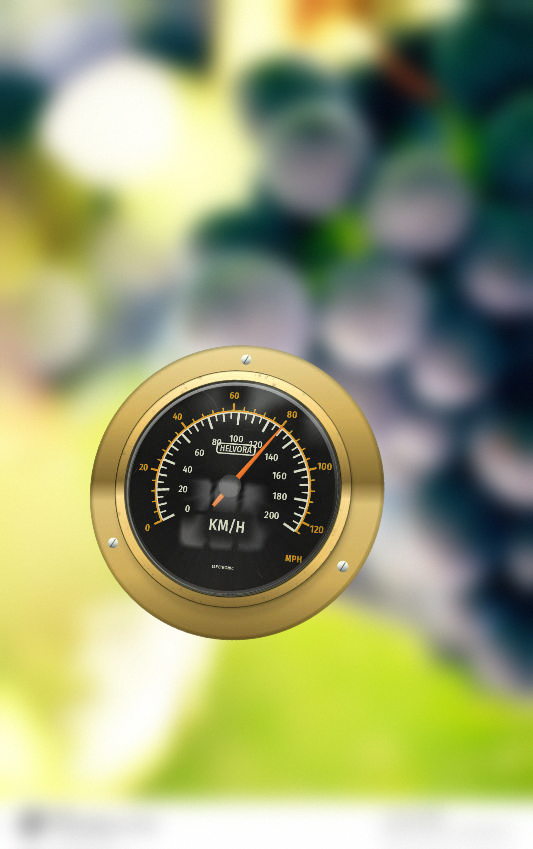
130; km/h
